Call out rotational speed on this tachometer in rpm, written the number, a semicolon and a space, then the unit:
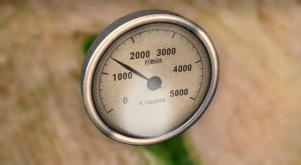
1400; rpm
